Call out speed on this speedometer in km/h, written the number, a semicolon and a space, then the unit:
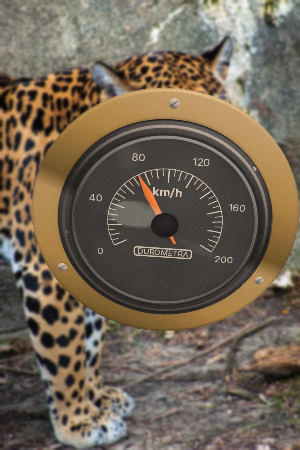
75; km/h
